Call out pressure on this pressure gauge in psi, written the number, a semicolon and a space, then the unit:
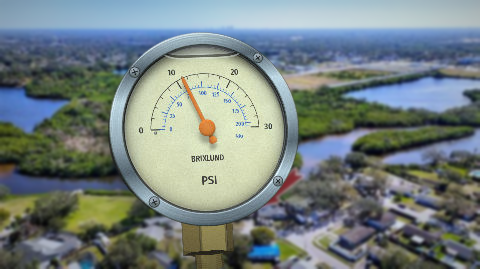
11; psi
